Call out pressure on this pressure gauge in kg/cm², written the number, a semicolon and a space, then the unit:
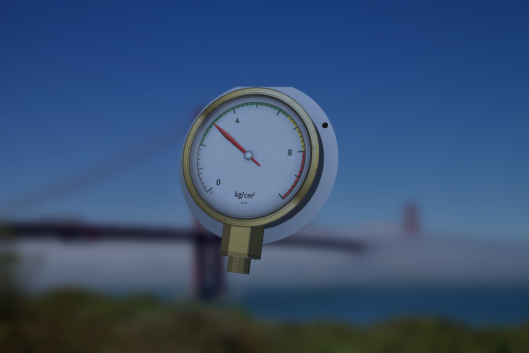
3; kg/cm²
